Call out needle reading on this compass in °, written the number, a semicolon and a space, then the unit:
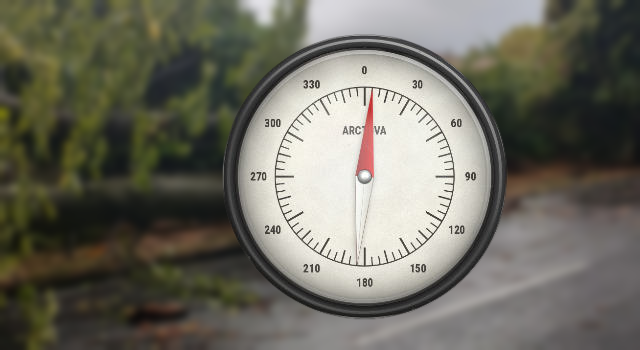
5; °
